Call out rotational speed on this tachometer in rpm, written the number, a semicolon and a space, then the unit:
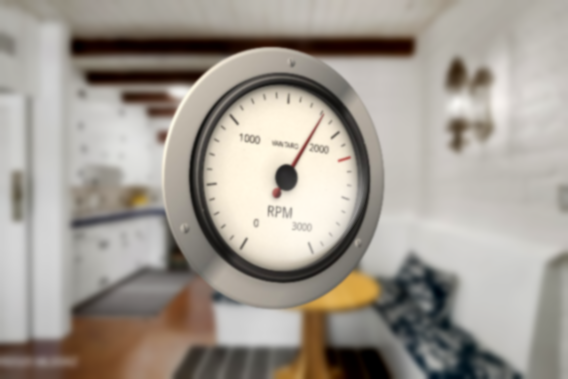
1800; rpm
